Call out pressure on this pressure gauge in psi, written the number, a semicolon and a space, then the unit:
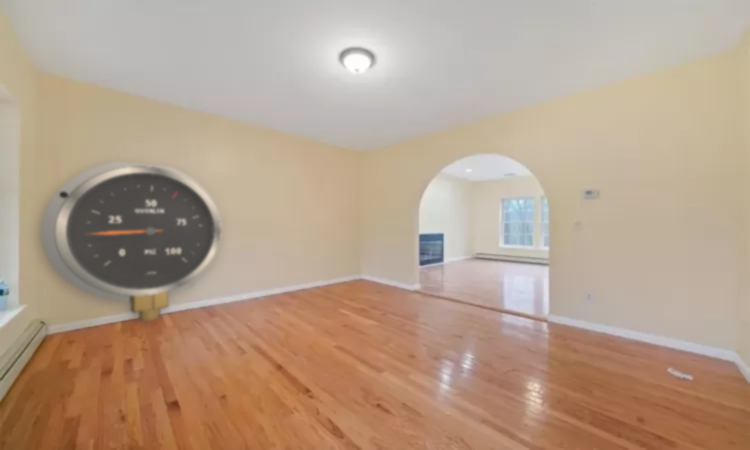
15; psi
